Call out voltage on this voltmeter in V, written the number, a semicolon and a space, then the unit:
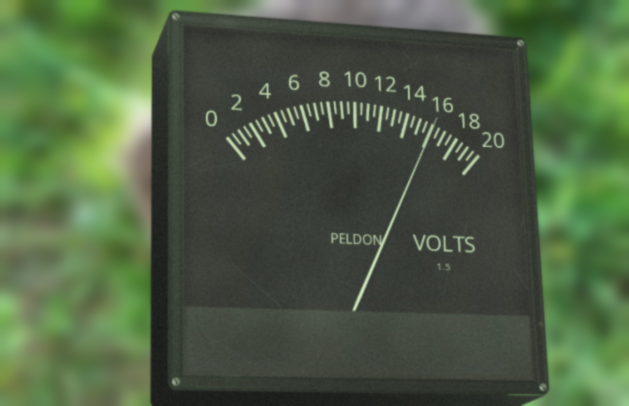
16; V
